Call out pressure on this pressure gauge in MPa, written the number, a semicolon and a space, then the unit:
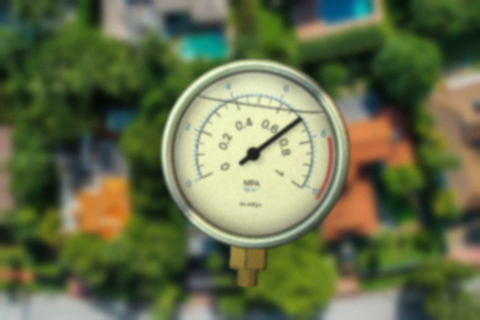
0.7; MPa
